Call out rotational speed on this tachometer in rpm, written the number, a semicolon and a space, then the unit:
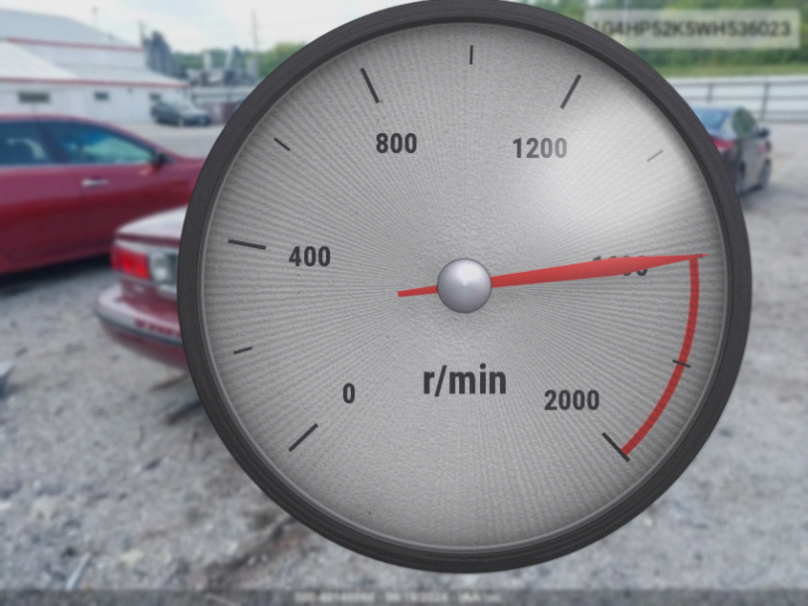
1600; rpm
